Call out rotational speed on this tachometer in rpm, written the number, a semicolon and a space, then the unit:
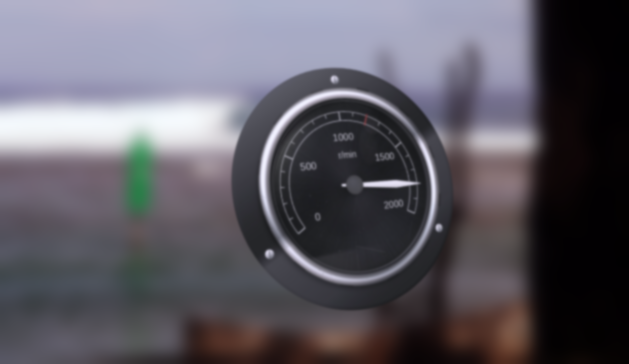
1800; rpm
